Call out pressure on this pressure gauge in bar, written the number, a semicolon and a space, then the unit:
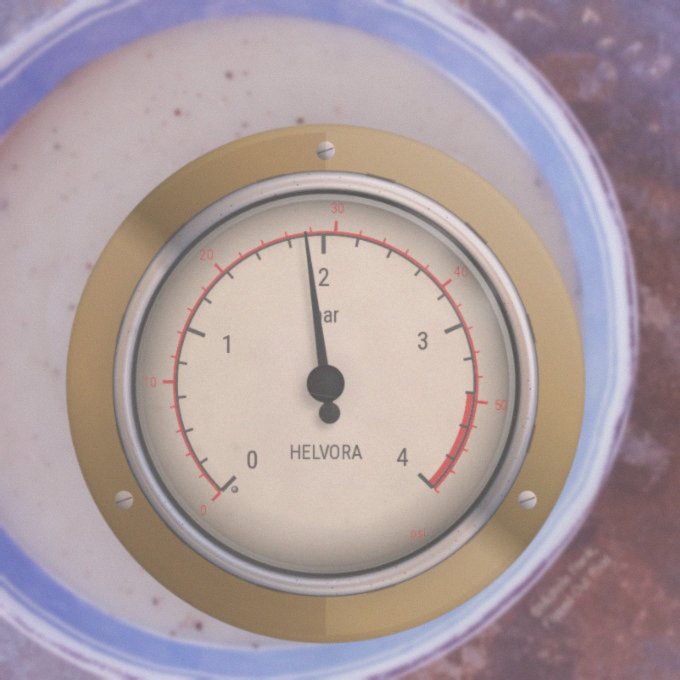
1.9; bar
